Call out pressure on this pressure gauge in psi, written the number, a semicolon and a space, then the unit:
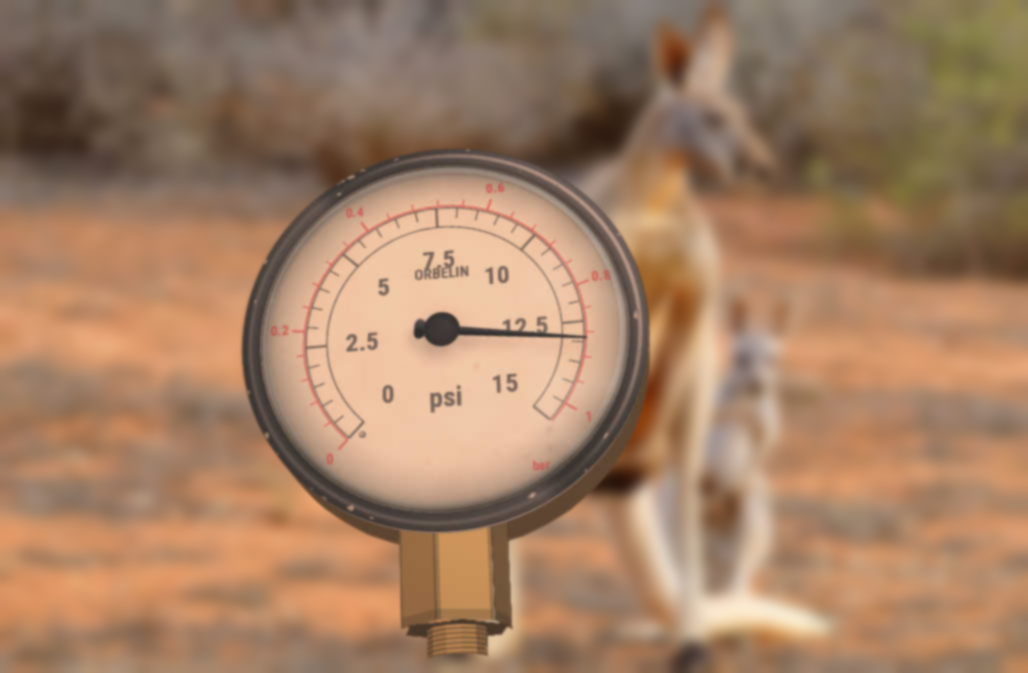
13; psi
